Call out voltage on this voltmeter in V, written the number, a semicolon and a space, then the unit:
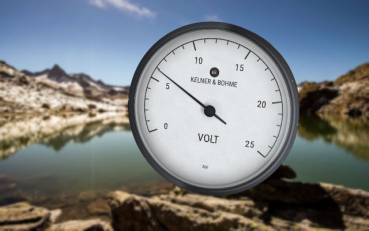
6; V
